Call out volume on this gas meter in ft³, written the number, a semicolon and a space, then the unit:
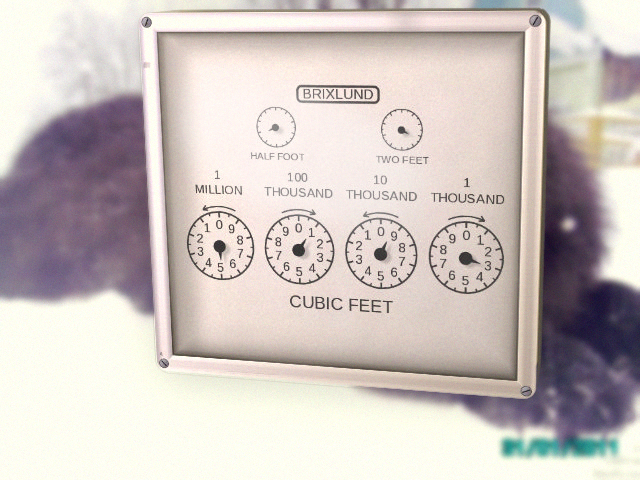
509300; ft³
